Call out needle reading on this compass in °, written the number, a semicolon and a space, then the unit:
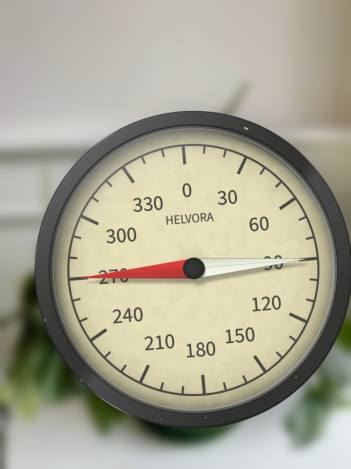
270; °
